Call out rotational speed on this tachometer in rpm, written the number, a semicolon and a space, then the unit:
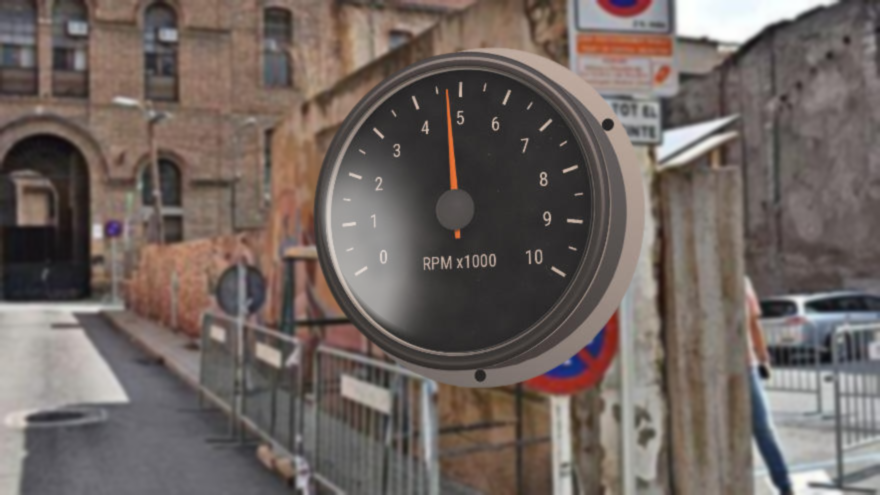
4750; rpm
